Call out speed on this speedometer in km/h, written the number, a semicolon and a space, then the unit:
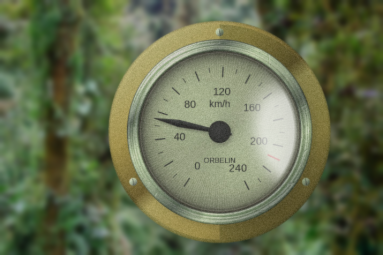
55; km/h
